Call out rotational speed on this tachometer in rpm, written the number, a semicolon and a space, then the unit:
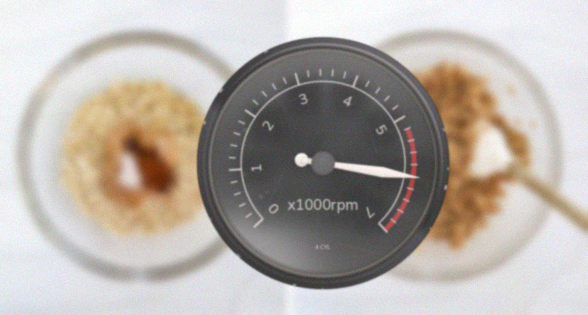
6000; rpm
